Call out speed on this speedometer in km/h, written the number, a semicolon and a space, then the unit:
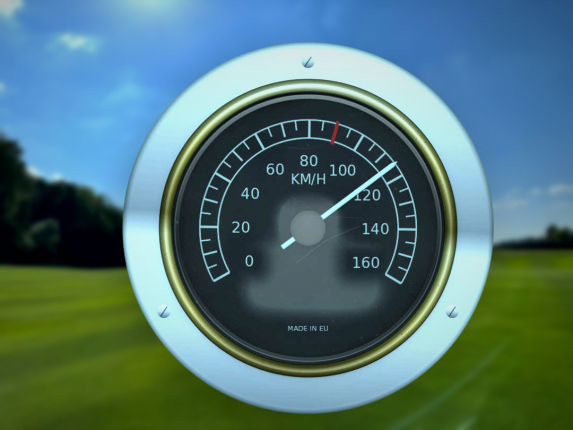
115; km/h
